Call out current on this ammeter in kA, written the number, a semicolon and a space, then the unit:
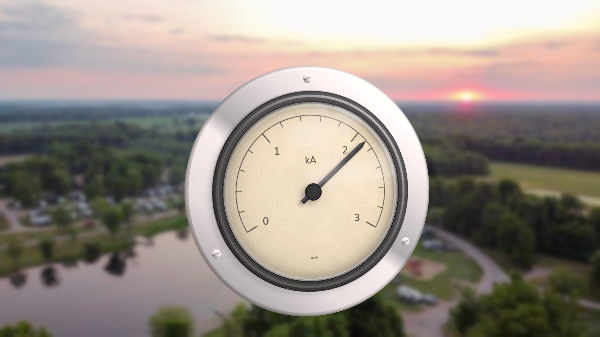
2.1; kA
